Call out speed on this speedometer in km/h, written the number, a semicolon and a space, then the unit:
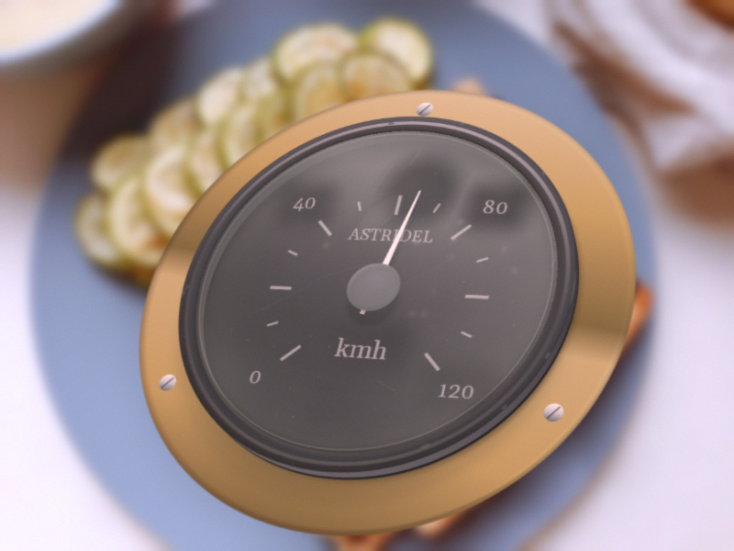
65; km/h
